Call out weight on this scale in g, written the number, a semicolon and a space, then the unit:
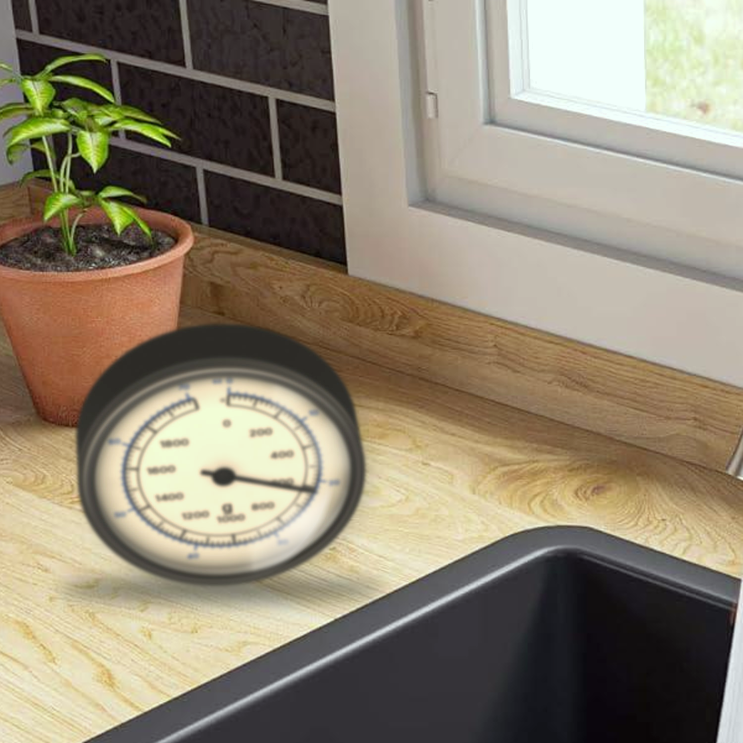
600; g
